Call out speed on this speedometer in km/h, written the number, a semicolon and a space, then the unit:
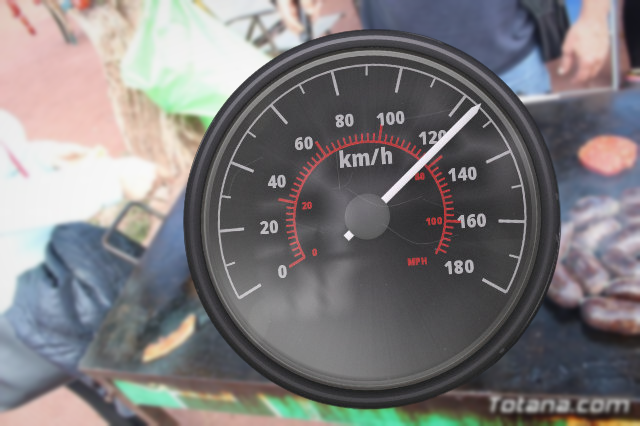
125; km/h
